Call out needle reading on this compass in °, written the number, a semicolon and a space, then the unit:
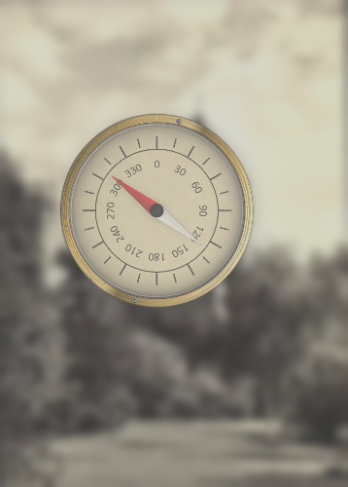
307.5; °
